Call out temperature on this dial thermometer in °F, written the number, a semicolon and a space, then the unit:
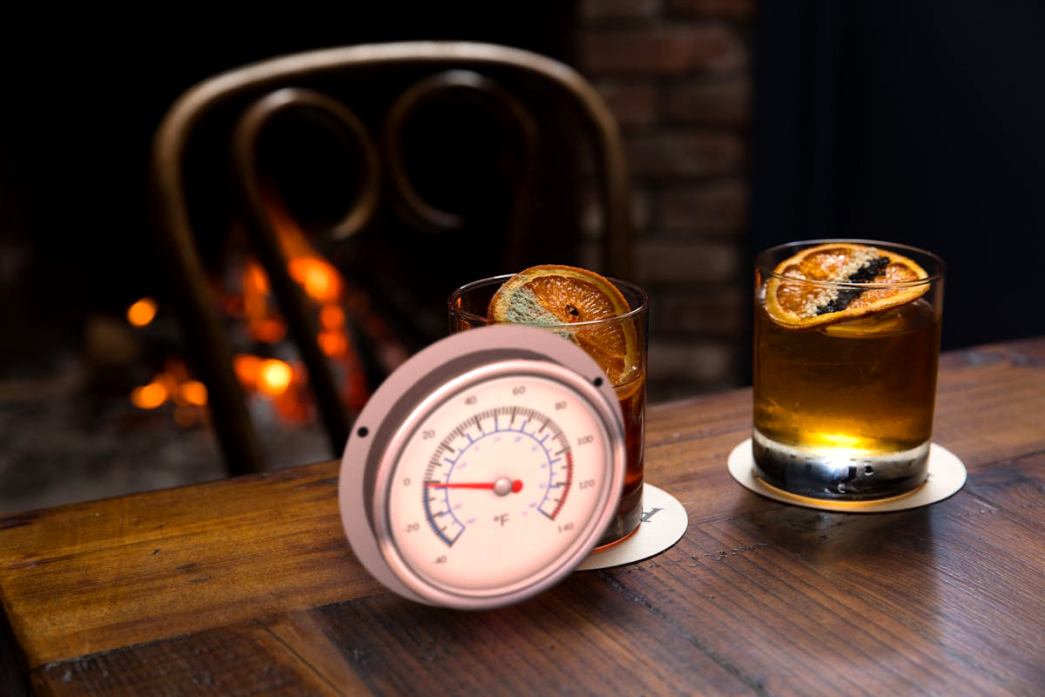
0; °F
